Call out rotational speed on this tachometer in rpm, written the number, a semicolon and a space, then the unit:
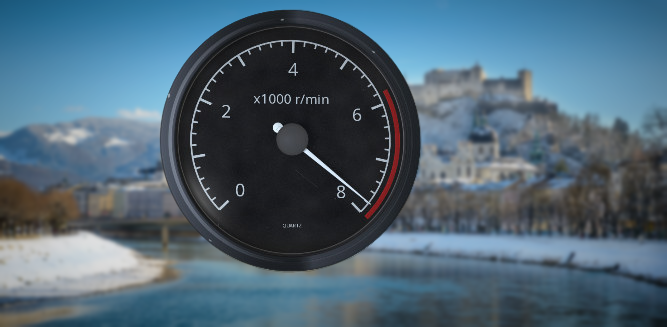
7800; rpm
